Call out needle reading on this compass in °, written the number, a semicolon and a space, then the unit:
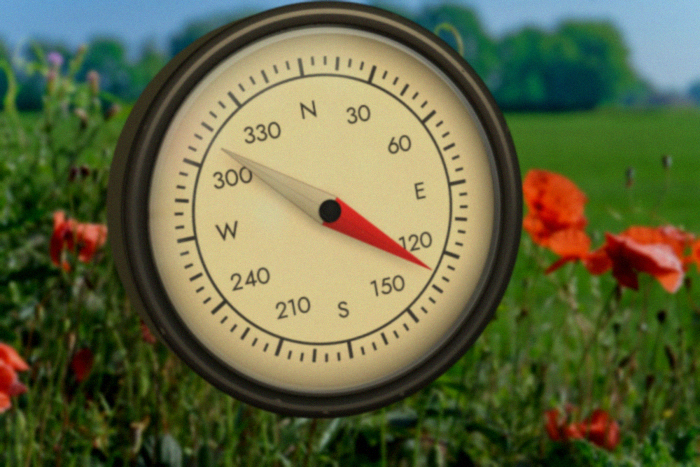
130; °
